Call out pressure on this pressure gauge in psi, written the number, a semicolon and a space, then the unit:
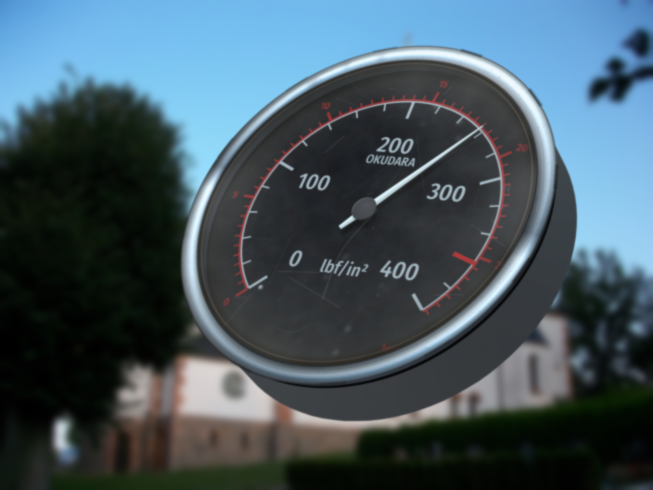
260; psi
